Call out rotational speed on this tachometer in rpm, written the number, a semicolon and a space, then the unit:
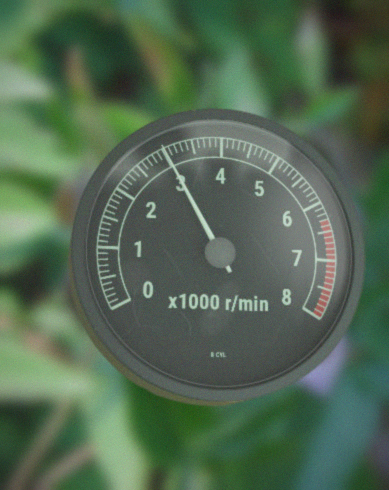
3000; rpm
